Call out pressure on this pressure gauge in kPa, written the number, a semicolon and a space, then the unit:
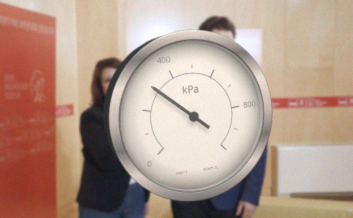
300; kPa
